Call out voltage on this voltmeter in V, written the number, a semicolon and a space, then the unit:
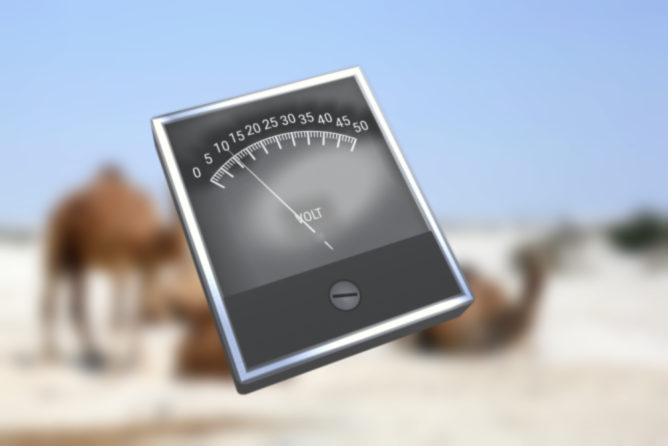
10; V
